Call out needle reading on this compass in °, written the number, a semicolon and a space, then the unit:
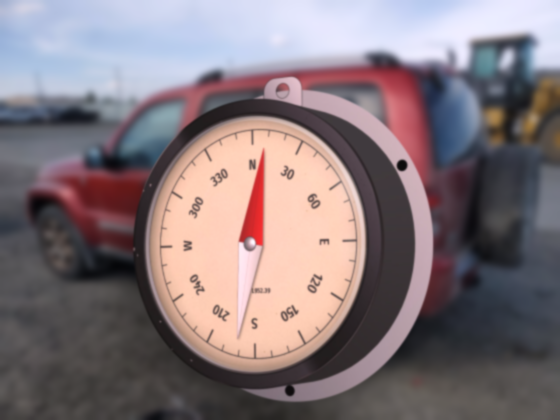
10; °
